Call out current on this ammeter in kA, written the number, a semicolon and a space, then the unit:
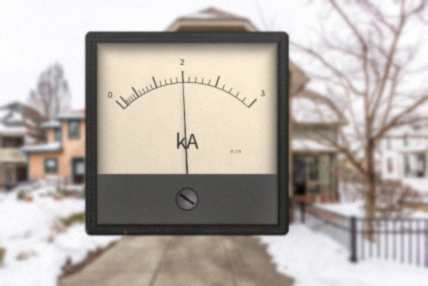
2; kA
